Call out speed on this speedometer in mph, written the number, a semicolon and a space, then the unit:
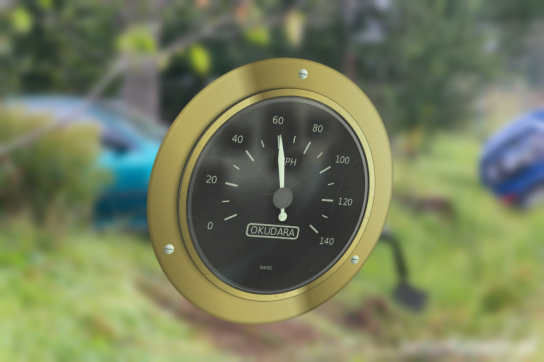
60; mph
